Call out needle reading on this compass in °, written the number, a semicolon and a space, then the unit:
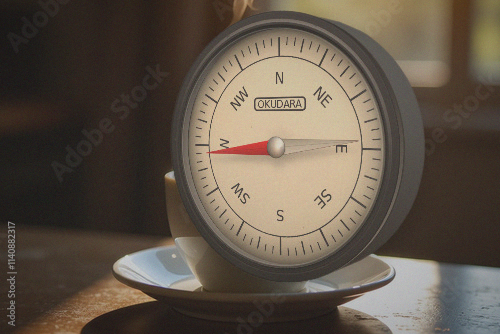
265; °
